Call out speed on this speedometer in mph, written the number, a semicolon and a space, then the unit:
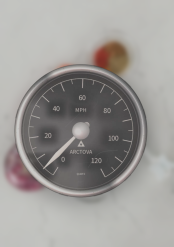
5; mph
